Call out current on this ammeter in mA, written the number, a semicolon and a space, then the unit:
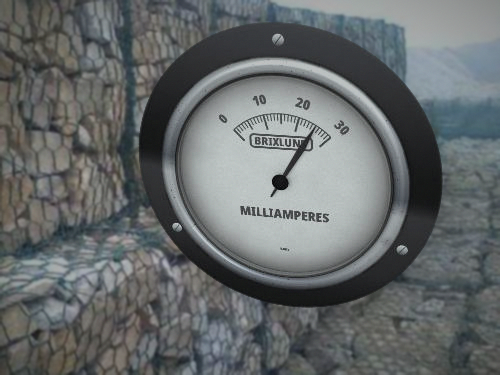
25; mA
